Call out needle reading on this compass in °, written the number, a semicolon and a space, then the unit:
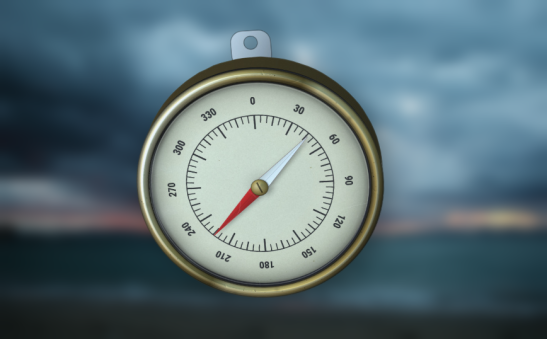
225; °
